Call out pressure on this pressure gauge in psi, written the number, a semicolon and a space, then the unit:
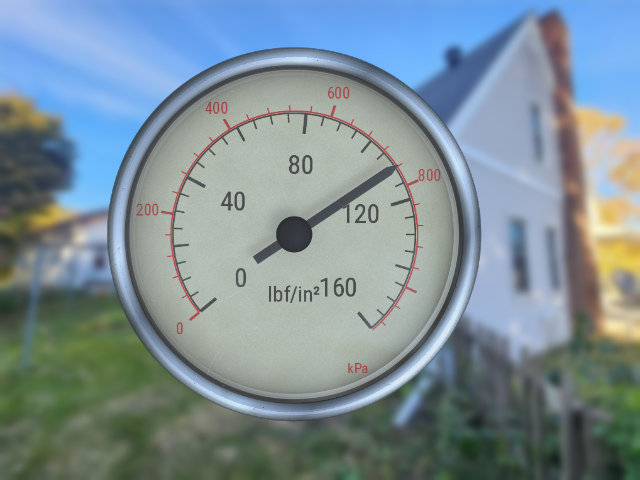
110; psi
